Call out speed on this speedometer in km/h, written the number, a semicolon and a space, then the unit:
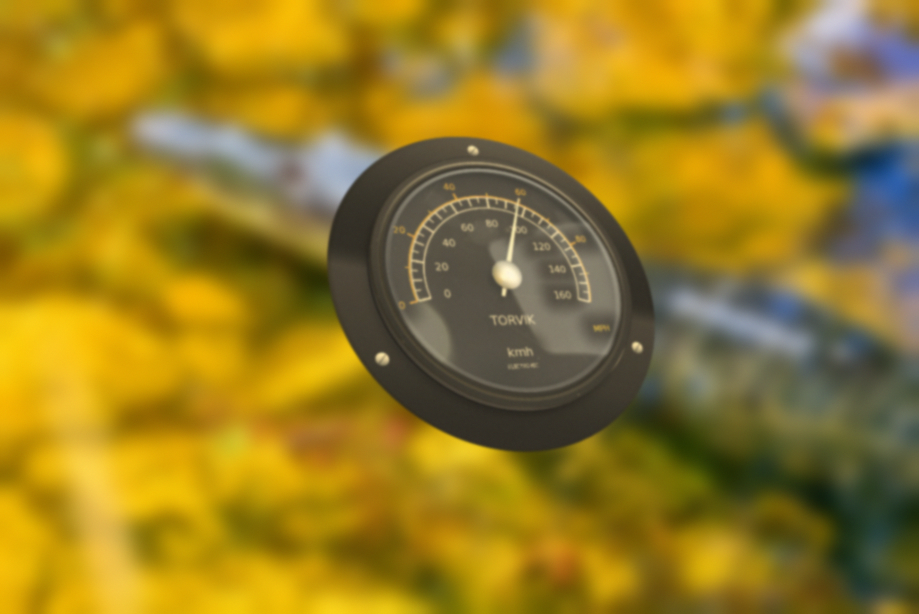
95; km/h
